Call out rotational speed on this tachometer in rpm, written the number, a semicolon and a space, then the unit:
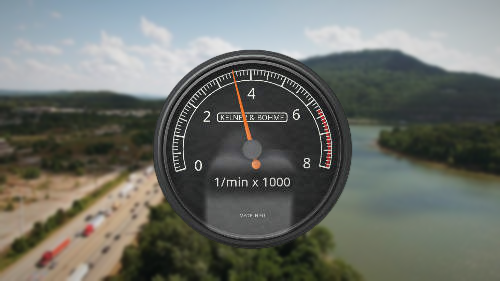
3500; rpm
